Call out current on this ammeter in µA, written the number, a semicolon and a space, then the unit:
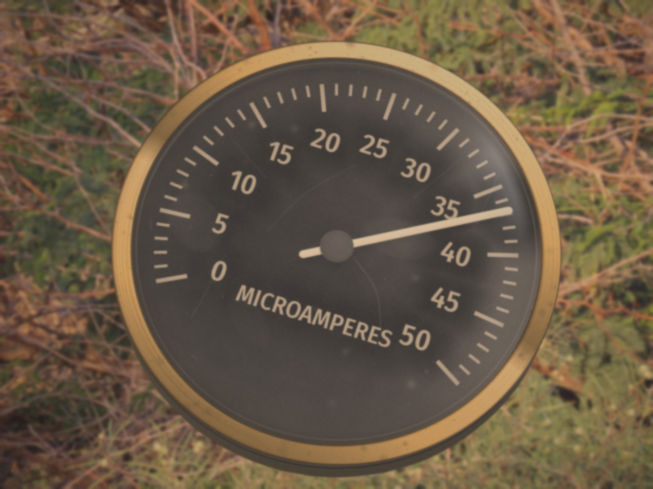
37; µA
